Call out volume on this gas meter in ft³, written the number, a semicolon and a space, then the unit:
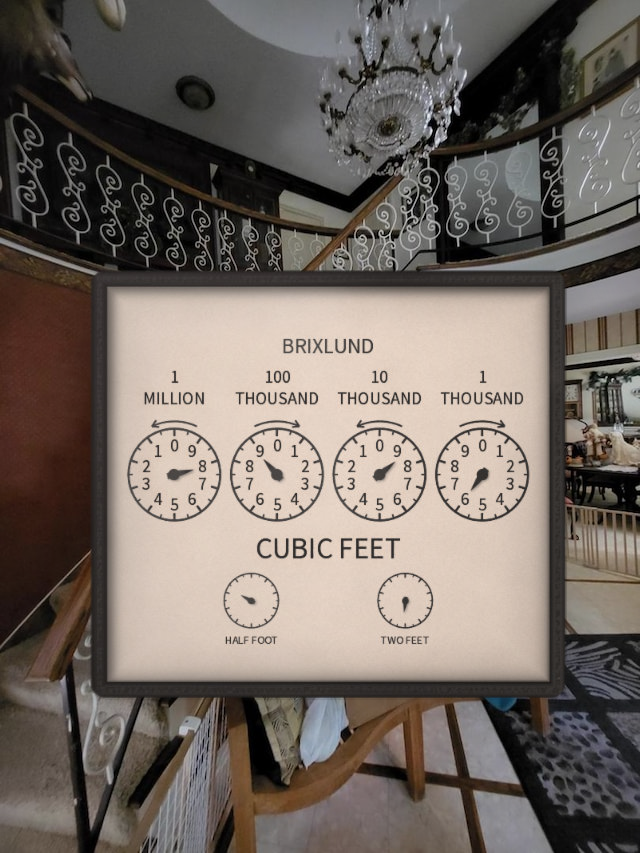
788600; ft³
